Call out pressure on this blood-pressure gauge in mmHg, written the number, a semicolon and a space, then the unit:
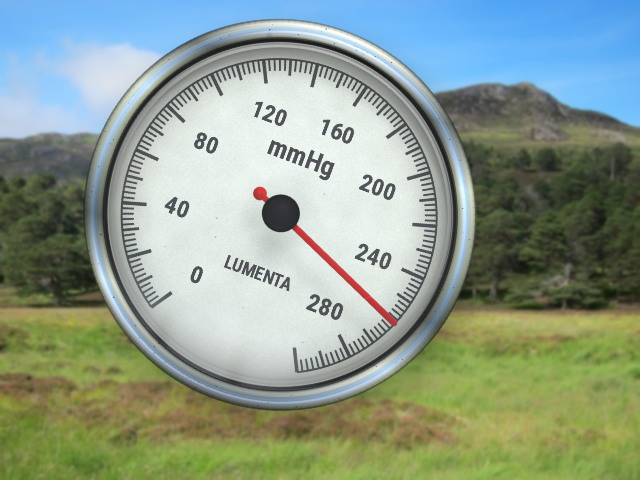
260; mmHg
